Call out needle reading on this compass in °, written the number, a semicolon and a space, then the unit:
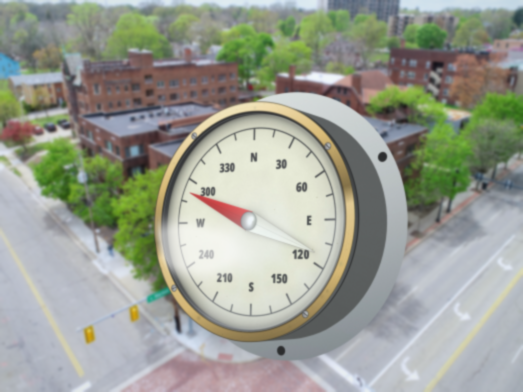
292.5; °
